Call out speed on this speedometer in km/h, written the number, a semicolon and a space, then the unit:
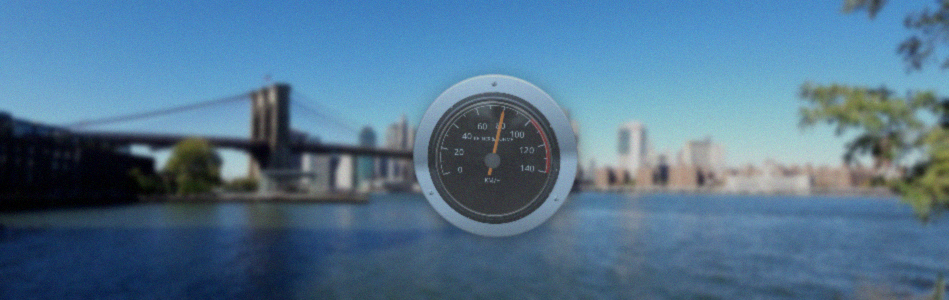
80; km/h
